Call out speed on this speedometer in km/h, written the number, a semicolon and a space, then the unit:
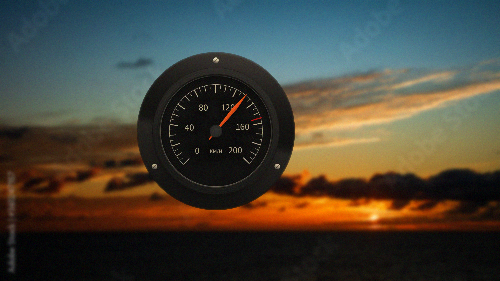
130; km/h
